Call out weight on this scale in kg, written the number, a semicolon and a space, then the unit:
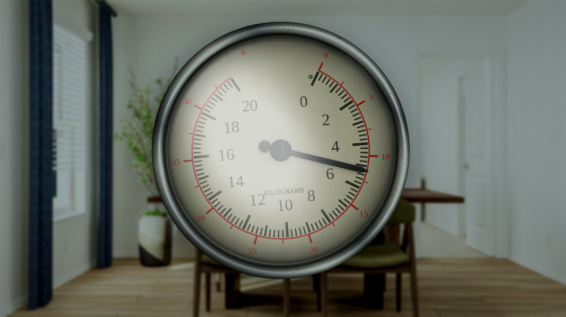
5.2; kg
